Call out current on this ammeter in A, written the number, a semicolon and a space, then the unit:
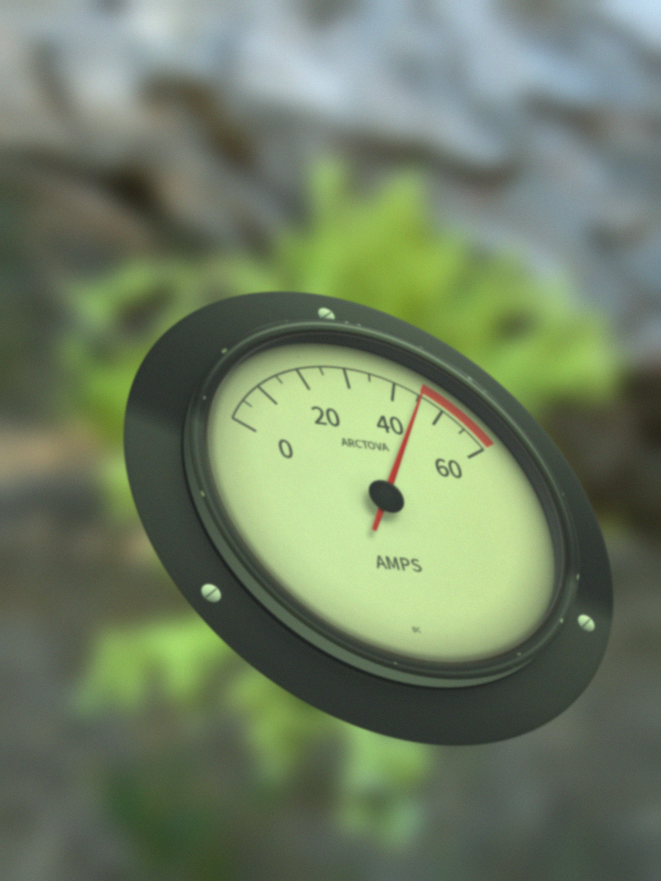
45; A
